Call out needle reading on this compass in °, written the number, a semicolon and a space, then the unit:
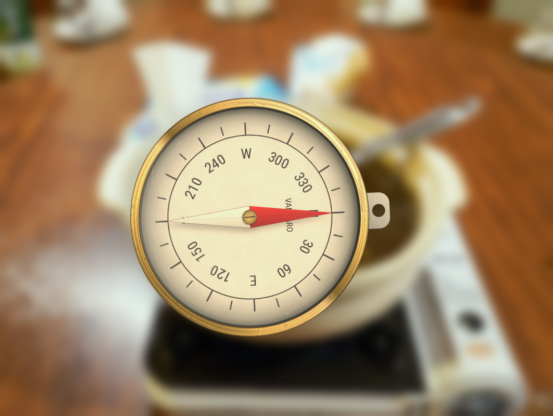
0; °
